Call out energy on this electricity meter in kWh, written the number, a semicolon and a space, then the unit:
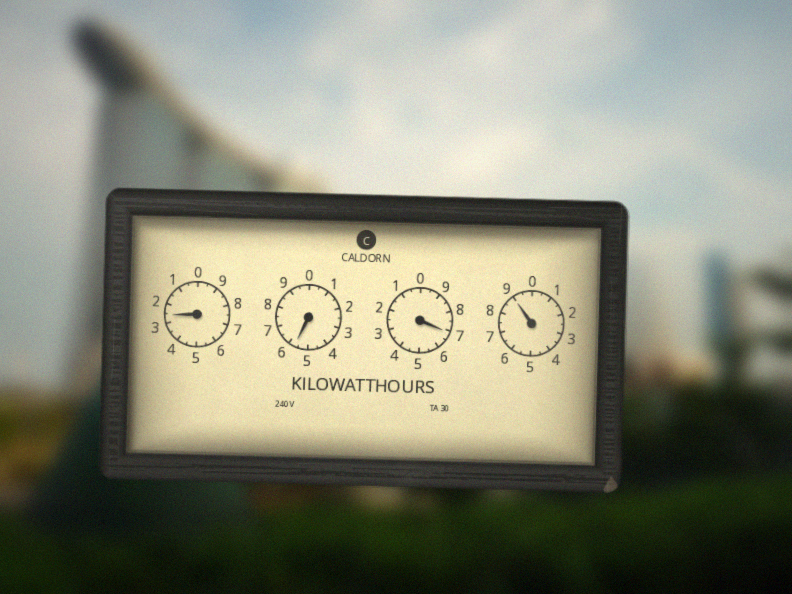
2569; kWh
